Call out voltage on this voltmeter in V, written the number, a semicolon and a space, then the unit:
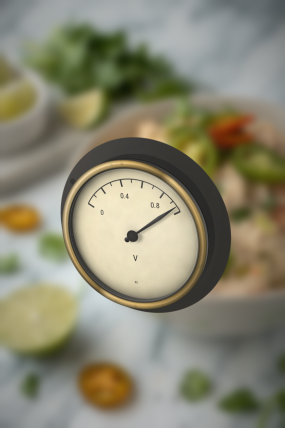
0.95; V
